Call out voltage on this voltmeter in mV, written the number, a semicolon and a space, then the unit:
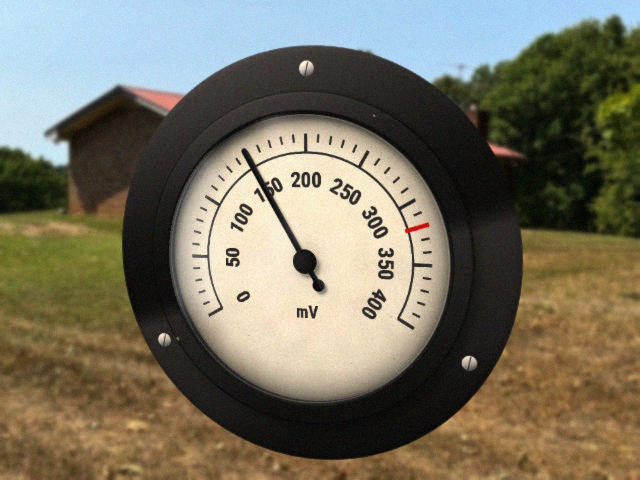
150; mV
